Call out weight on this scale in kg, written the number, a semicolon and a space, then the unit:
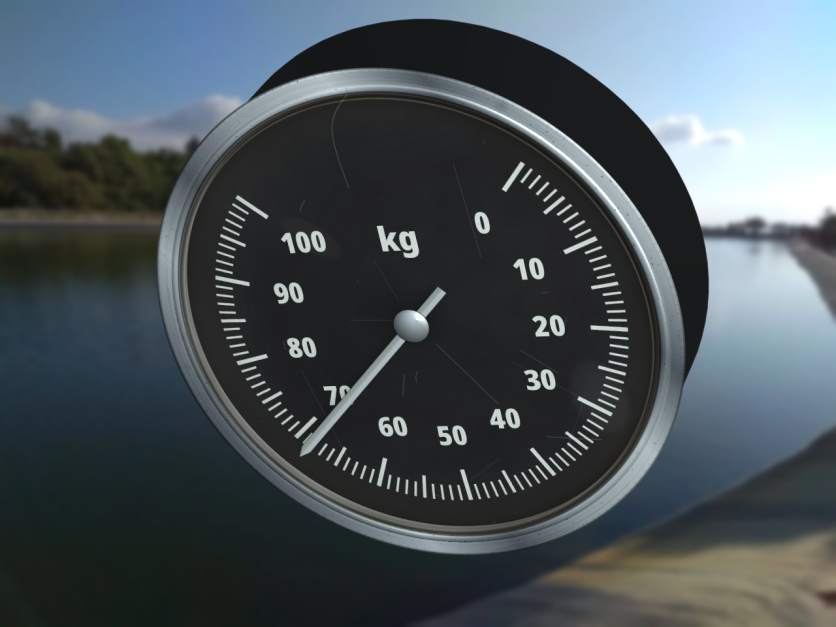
68.5; kg
